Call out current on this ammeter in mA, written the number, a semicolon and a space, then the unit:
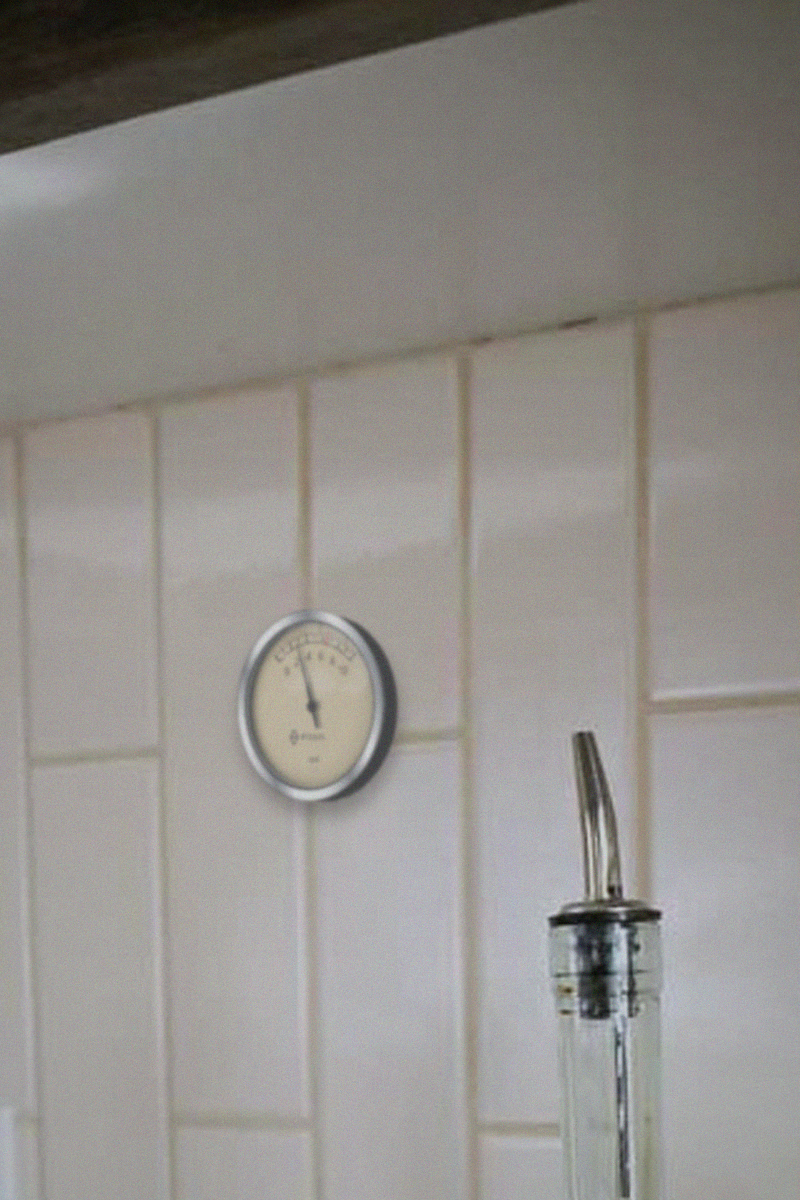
3; mA
